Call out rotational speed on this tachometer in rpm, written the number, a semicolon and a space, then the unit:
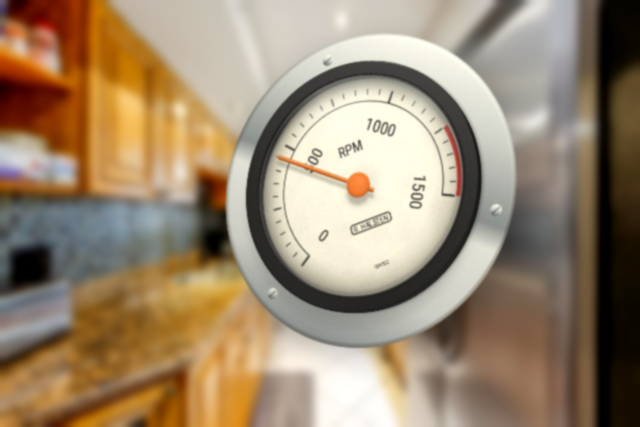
450; rpm
